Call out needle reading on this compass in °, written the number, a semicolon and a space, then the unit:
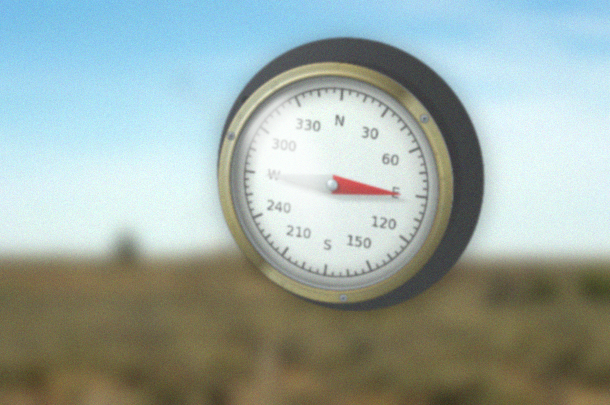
90; °
